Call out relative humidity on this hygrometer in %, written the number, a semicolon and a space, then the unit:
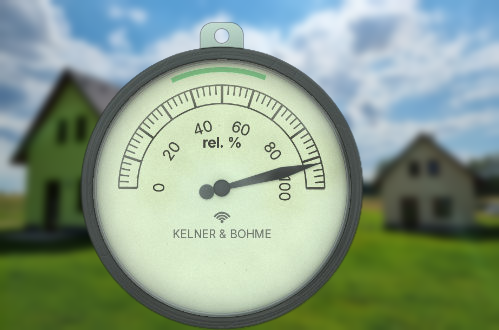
92; %
